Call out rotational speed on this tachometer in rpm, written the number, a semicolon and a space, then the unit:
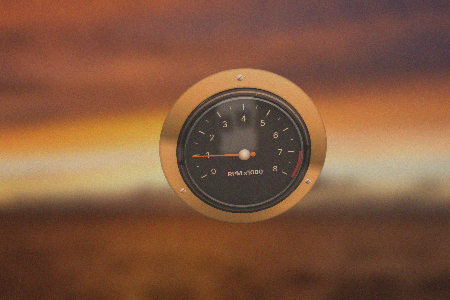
1000; rpm
